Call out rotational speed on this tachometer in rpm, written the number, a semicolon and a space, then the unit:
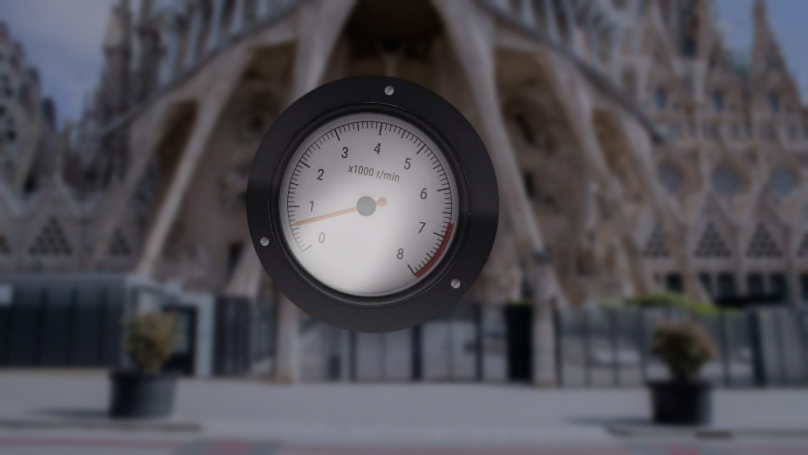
600; rpm
